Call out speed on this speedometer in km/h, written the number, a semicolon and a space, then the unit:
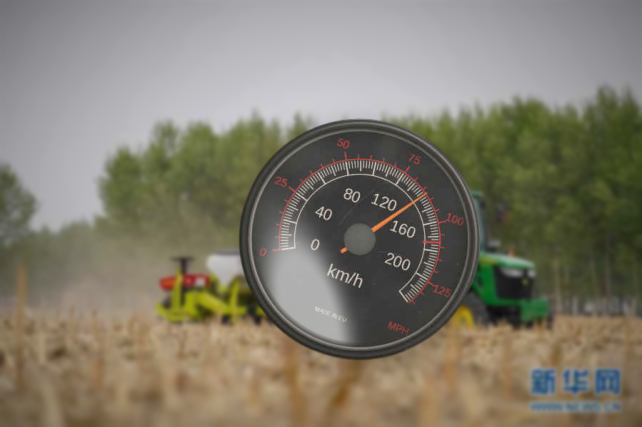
140; km/h
